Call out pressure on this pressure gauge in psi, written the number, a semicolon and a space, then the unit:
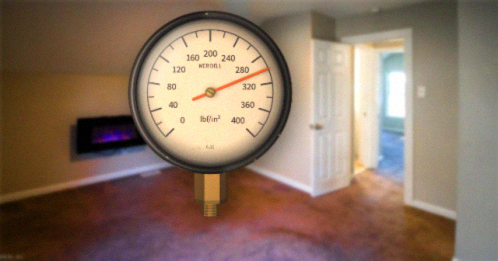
300; psi
